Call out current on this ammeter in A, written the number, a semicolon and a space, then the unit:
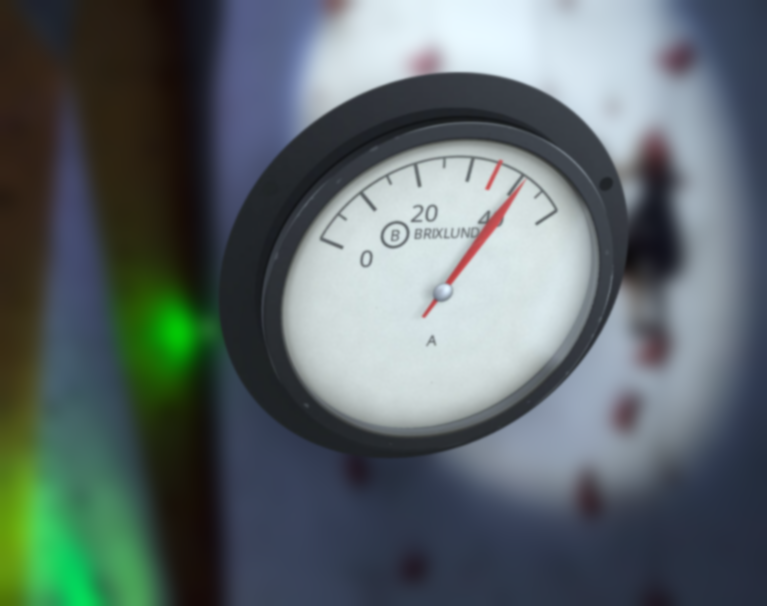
40; A
